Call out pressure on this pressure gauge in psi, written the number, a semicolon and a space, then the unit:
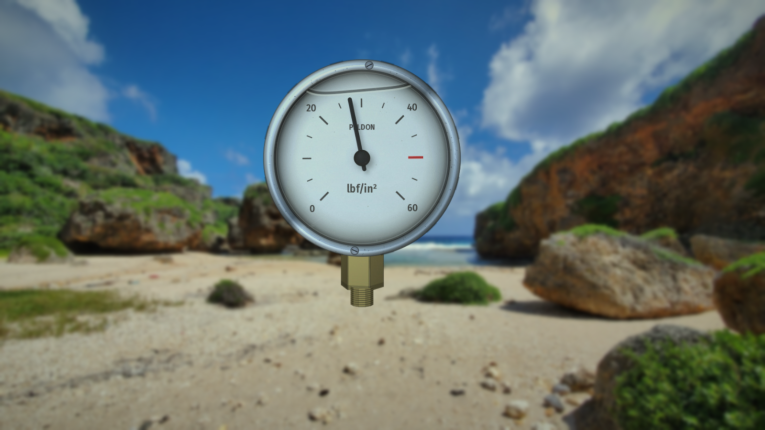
27.5; psi
